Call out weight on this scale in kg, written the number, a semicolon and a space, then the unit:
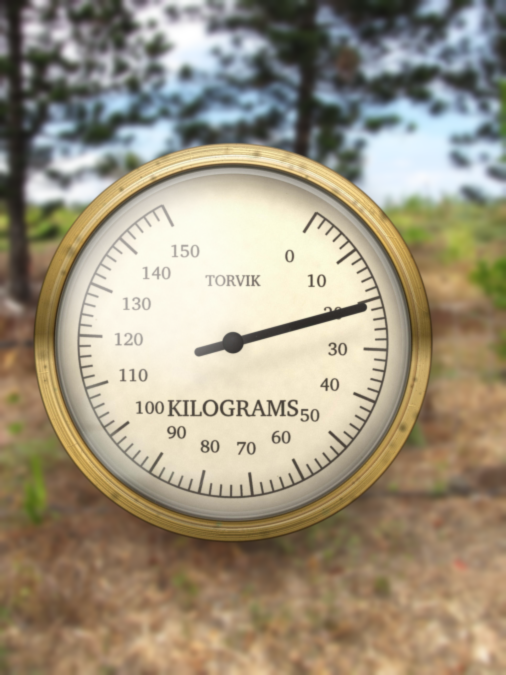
21; kg
